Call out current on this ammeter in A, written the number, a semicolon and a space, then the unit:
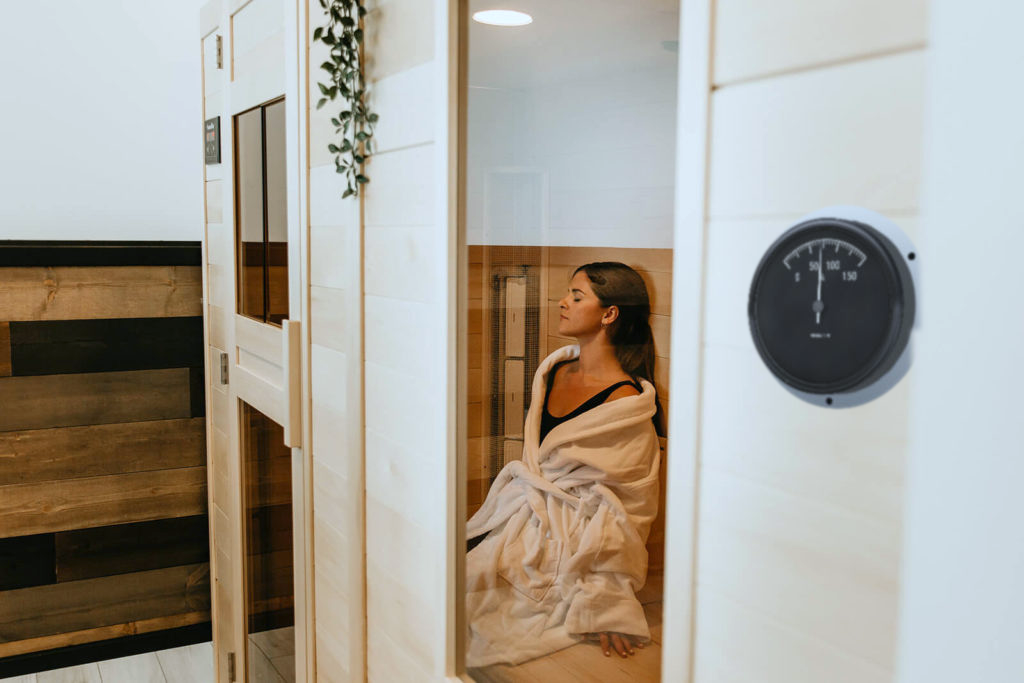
75; A
